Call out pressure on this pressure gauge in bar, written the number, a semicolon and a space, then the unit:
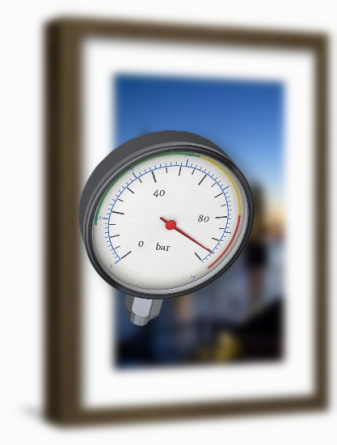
95; bar
